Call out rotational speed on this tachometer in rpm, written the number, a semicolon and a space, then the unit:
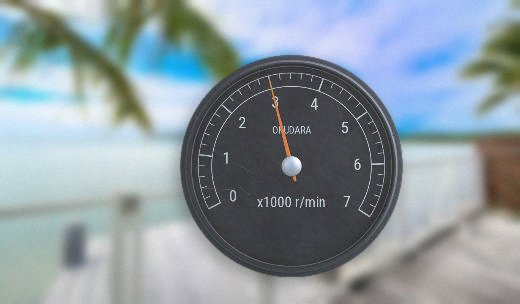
3000; rpm
